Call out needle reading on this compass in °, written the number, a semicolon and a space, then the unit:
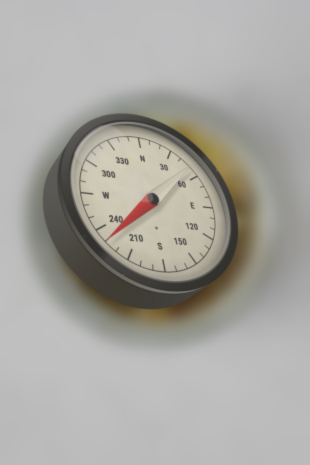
230; °
